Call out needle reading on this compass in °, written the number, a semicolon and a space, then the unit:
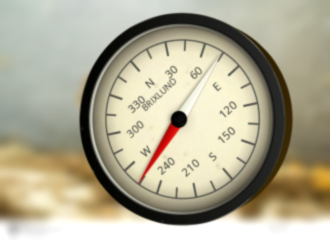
255; °
